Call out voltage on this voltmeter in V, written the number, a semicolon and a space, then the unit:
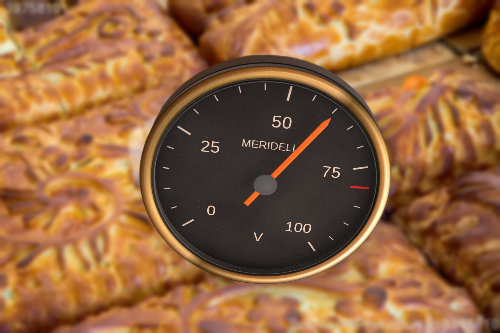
60; V
